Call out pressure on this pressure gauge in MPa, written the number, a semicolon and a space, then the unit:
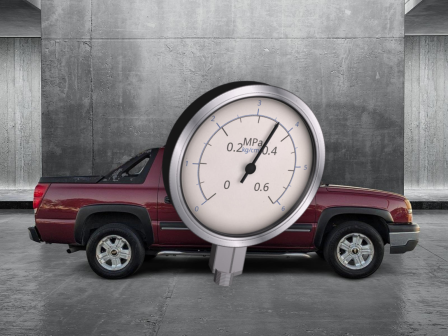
0.35; MPa
